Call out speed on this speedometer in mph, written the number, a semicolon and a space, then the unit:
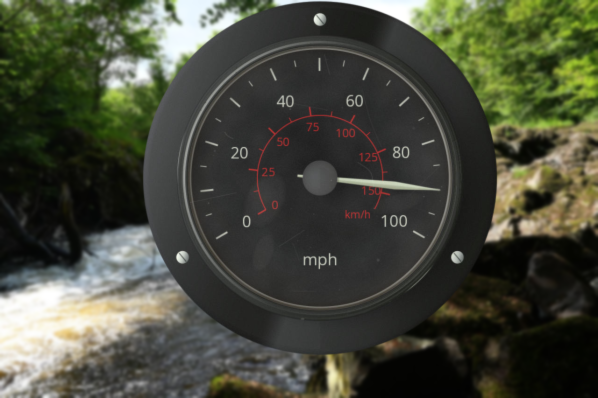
90; mph
